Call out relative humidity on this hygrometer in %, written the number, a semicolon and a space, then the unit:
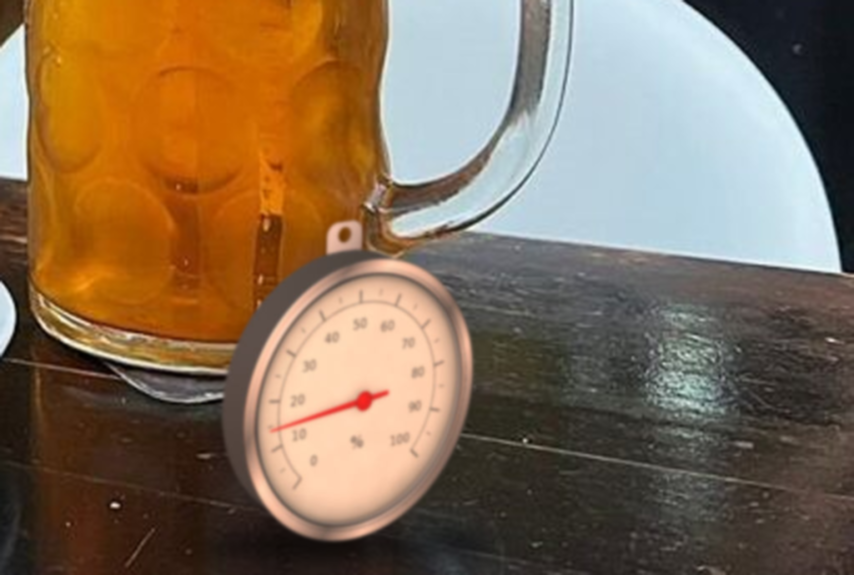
15; %
